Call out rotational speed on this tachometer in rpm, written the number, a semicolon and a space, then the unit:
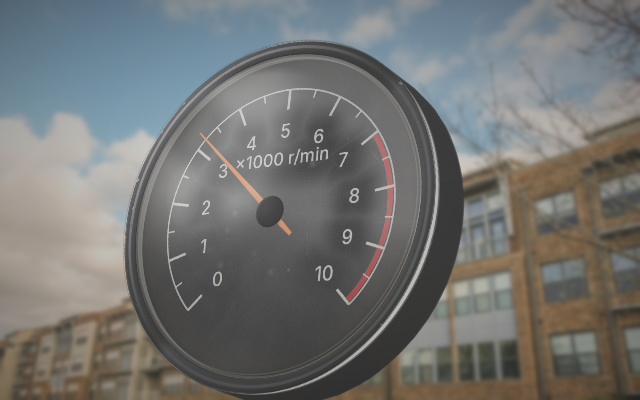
3250; rpm
